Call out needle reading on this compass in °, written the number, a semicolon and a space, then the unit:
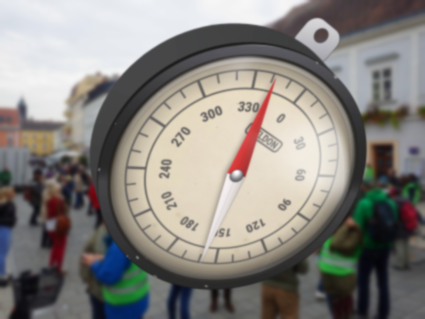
340; °
